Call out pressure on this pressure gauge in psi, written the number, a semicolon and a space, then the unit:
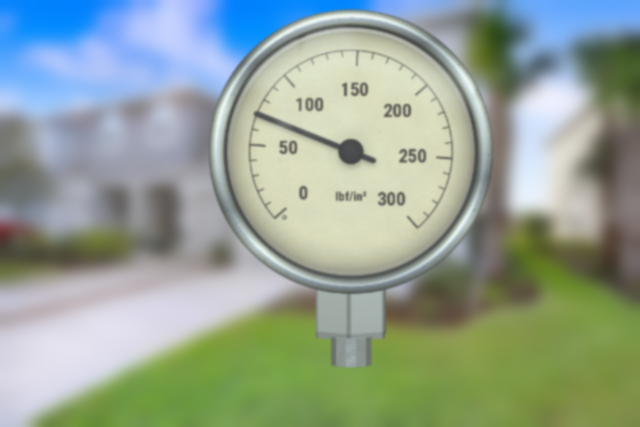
70; psi
